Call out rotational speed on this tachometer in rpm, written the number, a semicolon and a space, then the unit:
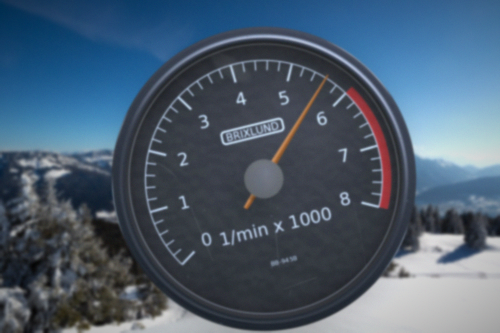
5600; rpm
